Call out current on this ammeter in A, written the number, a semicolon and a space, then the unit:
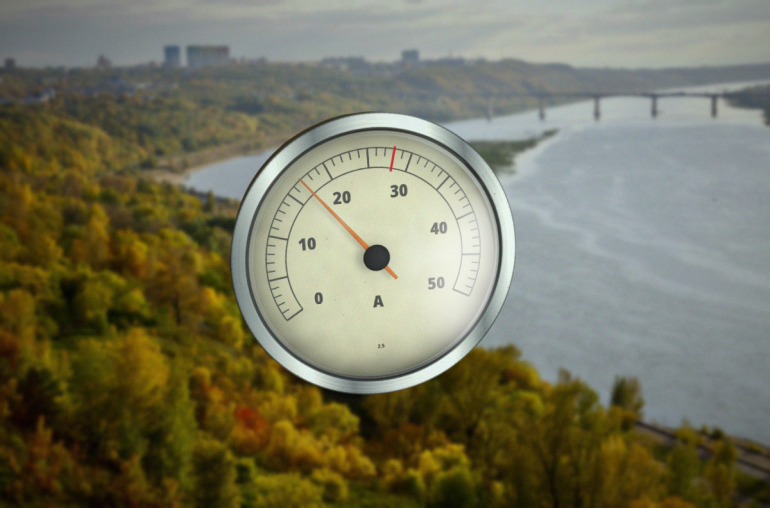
17; A
